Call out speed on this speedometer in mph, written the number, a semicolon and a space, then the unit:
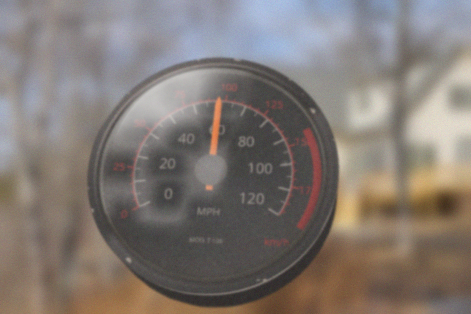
60; mph
